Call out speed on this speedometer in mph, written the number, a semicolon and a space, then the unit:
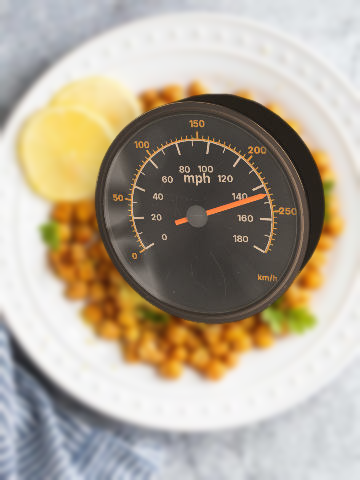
145; mph
